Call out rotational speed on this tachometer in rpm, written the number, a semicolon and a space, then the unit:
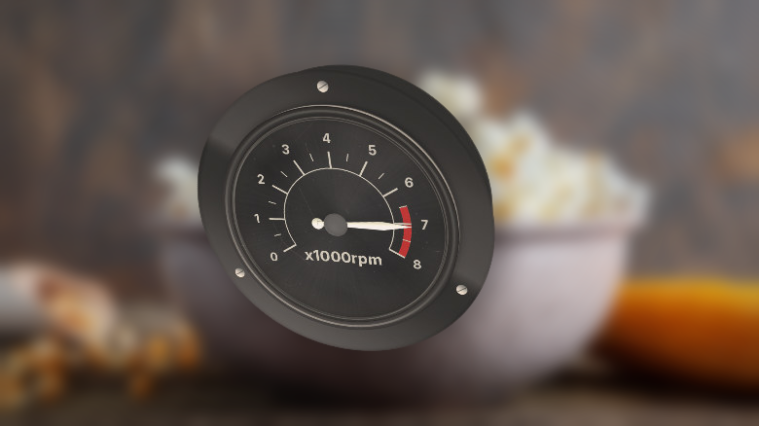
7000; rpm
